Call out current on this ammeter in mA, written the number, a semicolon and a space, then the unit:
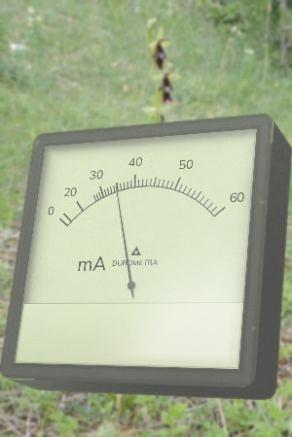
35; mA
